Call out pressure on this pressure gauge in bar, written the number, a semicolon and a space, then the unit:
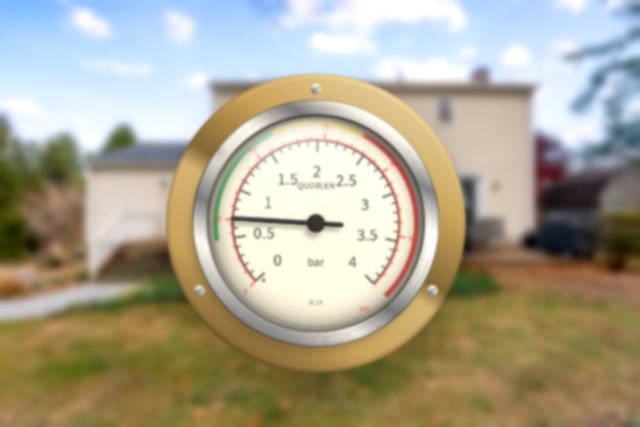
0.7; bar
